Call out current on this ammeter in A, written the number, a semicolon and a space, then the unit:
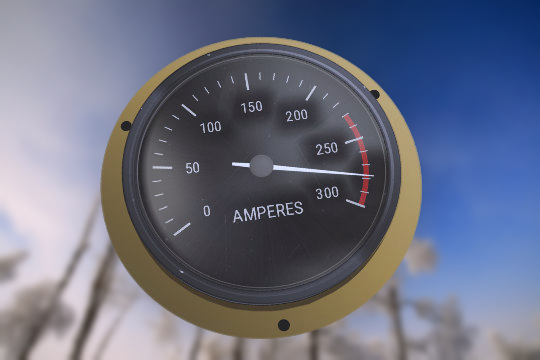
280; A
